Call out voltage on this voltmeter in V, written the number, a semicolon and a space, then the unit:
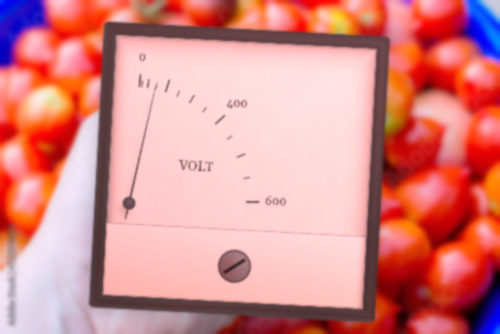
150; V
